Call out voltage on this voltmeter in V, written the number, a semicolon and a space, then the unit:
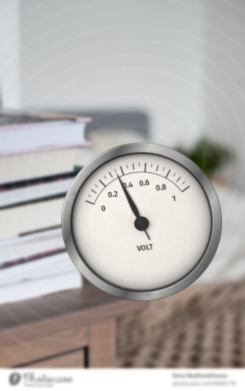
0.35; V
